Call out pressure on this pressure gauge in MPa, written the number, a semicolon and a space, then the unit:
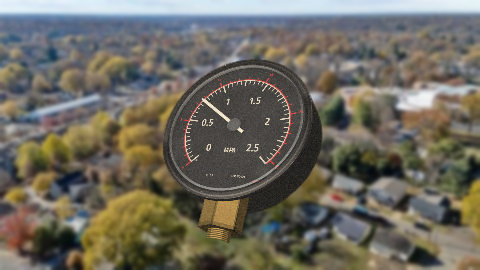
0.75; MPa
